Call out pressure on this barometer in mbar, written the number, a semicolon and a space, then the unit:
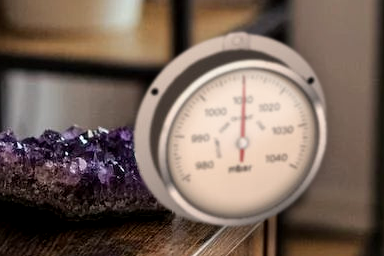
1010; mbar
